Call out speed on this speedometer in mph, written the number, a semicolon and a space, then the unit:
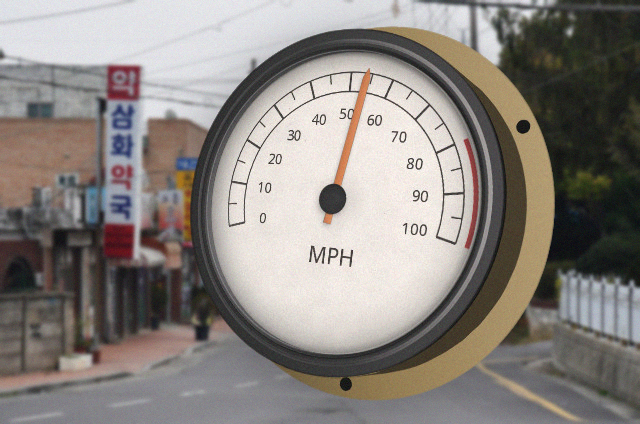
55; mph
